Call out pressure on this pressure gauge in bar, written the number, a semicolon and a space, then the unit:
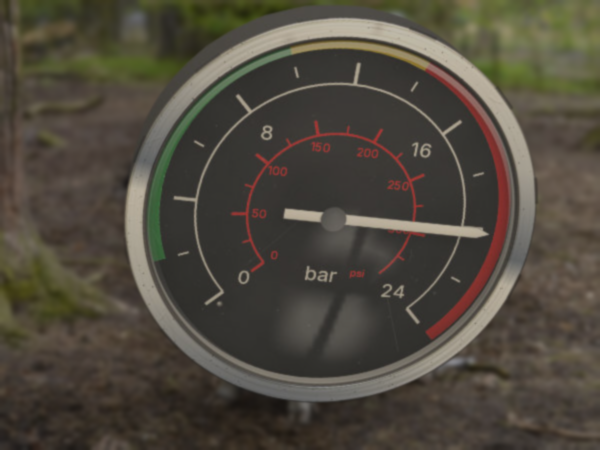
20; bar
